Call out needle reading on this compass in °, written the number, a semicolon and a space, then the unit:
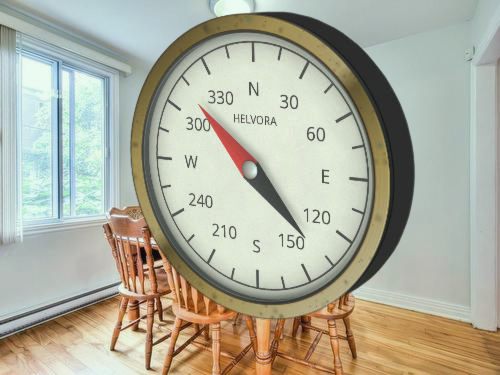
315; °
